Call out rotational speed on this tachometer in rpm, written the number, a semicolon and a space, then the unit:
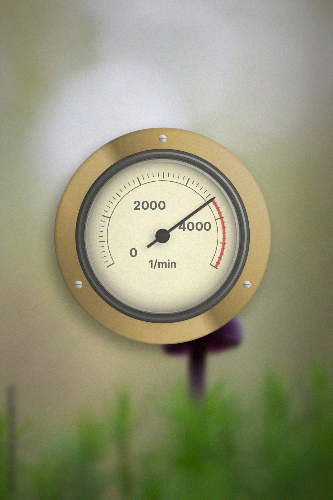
3600; rpm
